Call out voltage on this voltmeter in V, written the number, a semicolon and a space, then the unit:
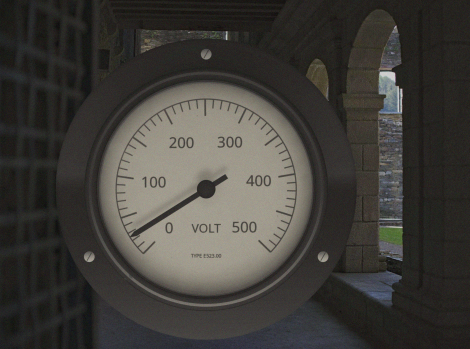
25; V
